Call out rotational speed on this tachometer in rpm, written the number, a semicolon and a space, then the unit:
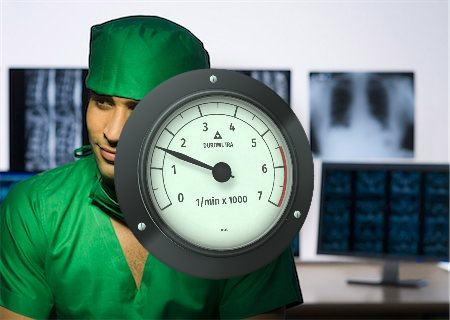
1500; rpm
